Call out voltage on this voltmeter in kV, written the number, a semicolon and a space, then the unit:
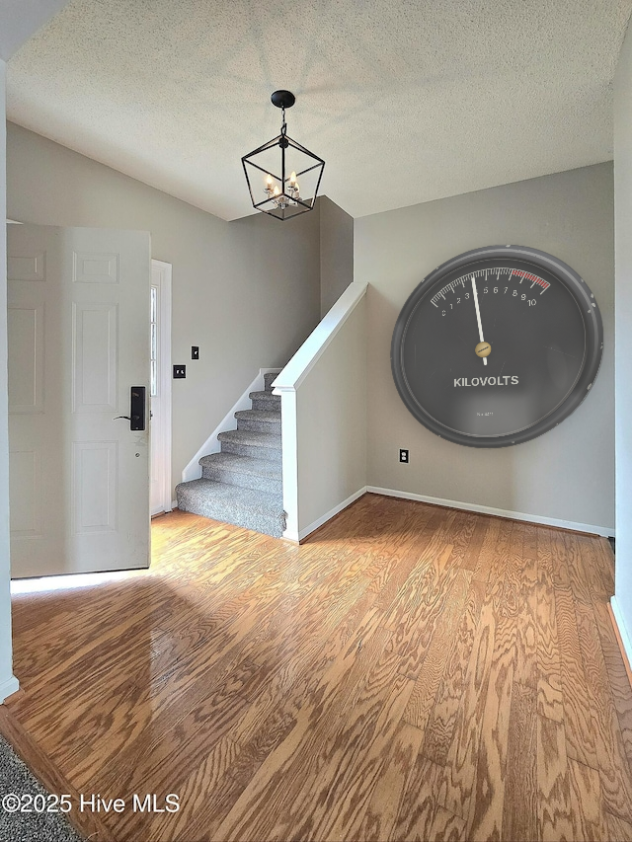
4; kV
